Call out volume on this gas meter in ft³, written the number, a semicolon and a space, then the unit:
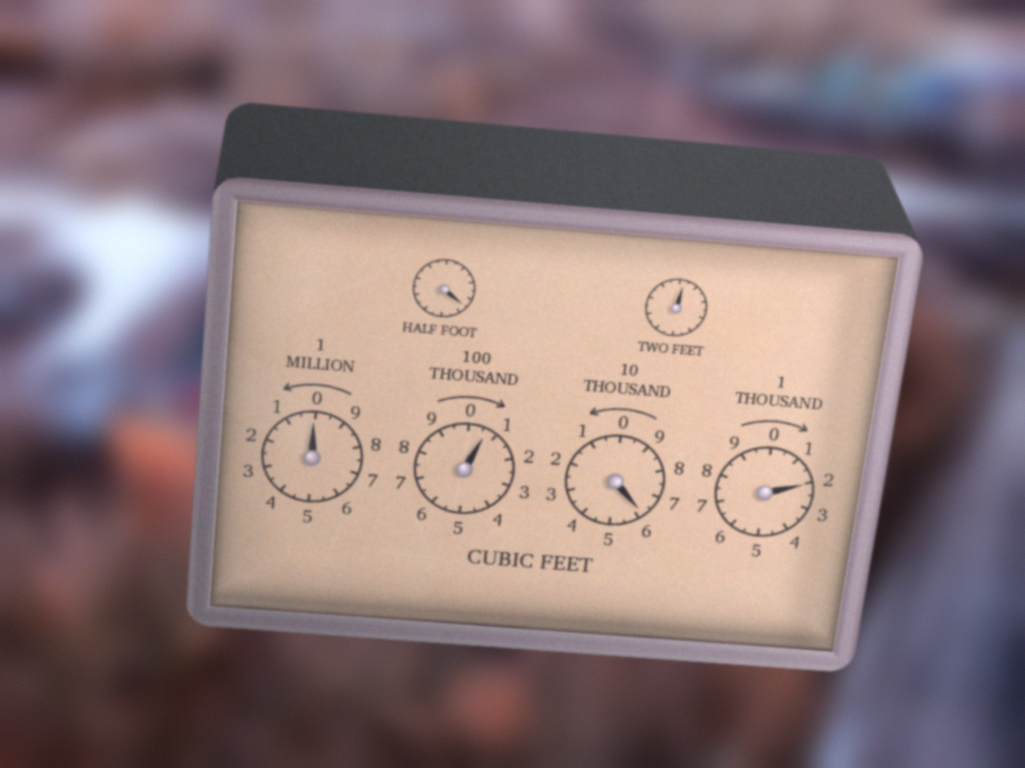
6200; ft³
